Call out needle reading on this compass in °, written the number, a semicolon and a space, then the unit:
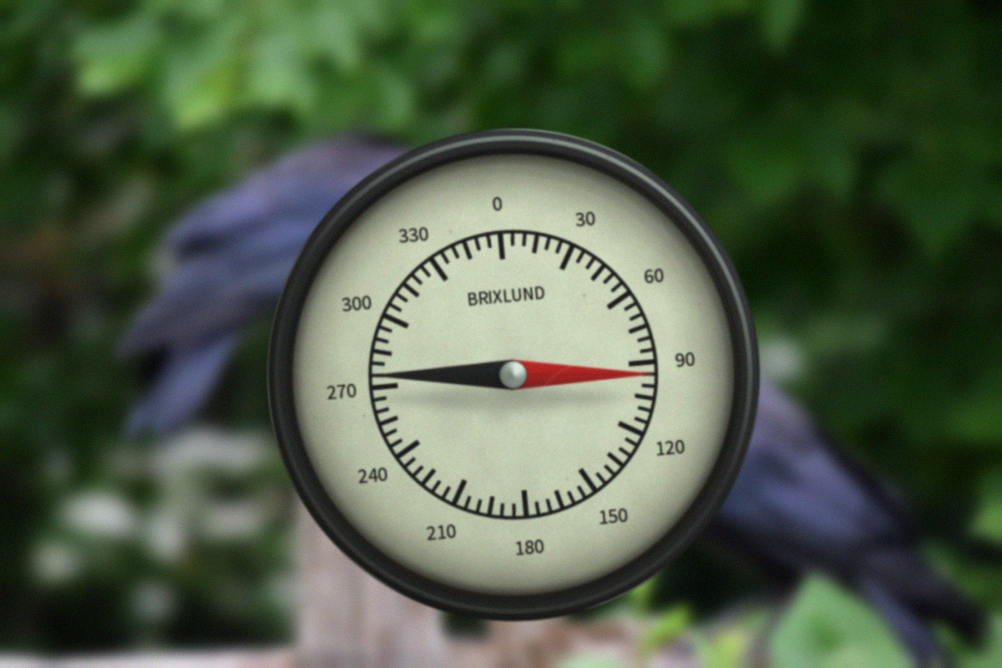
95; °
